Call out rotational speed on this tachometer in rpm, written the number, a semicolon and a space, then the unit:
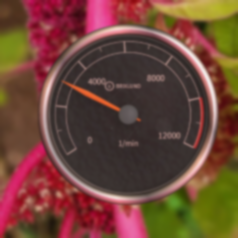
3000; rpm
